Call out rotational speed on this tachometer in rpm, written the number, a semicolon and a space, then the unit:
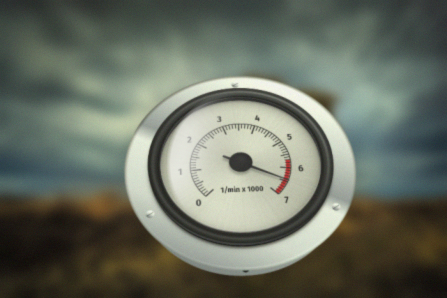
6500; rpm
